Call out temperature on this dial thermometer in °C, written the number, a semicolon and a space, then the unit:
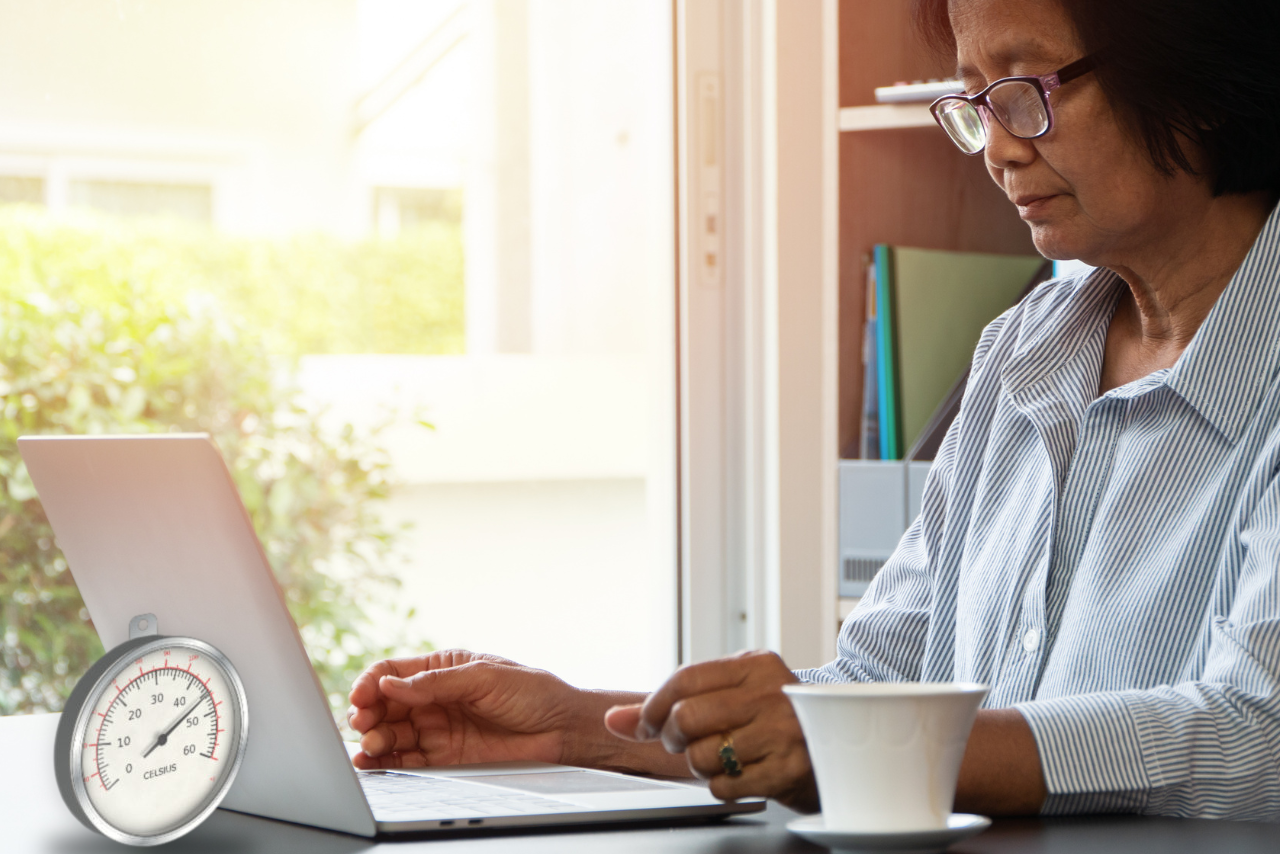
45; °C
